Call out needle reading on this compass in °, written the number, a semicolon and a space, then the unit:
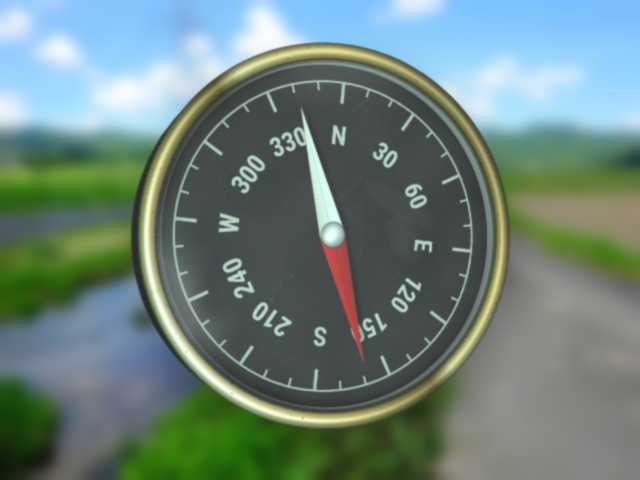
160; °
